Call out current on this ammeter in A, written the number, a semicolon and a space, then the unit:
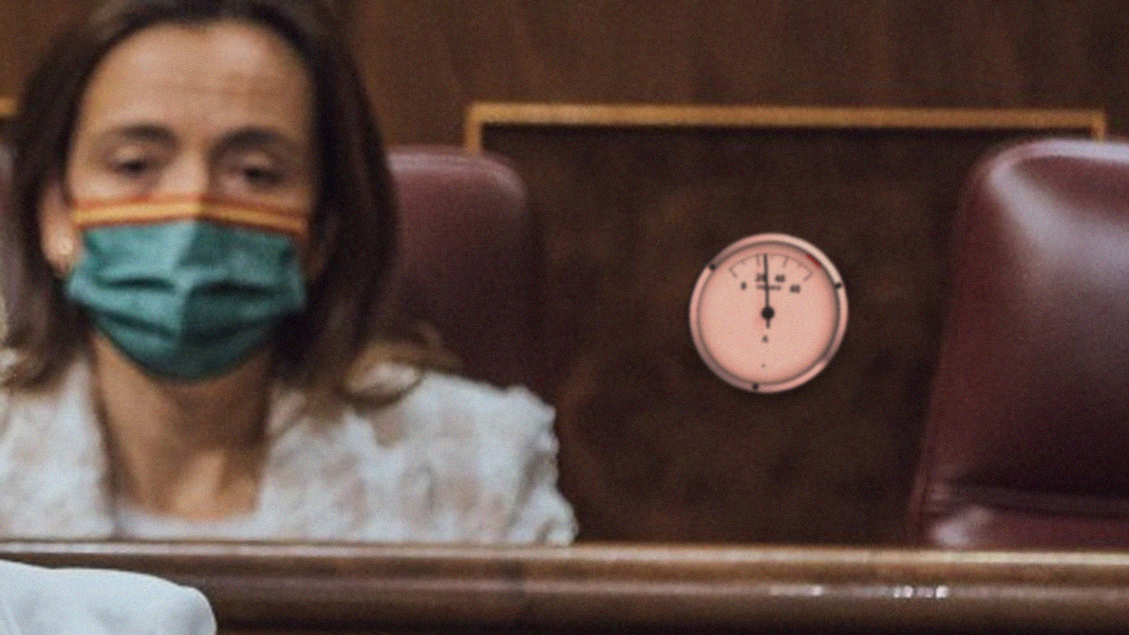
25; A
